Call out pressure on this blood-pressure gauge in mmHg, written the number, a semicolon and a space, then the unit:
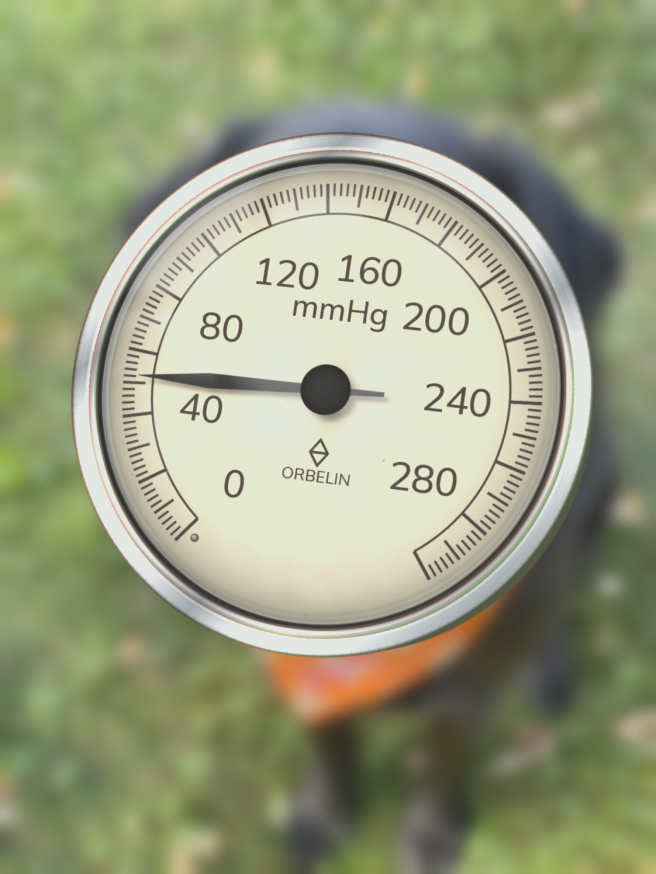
52; mmHg
